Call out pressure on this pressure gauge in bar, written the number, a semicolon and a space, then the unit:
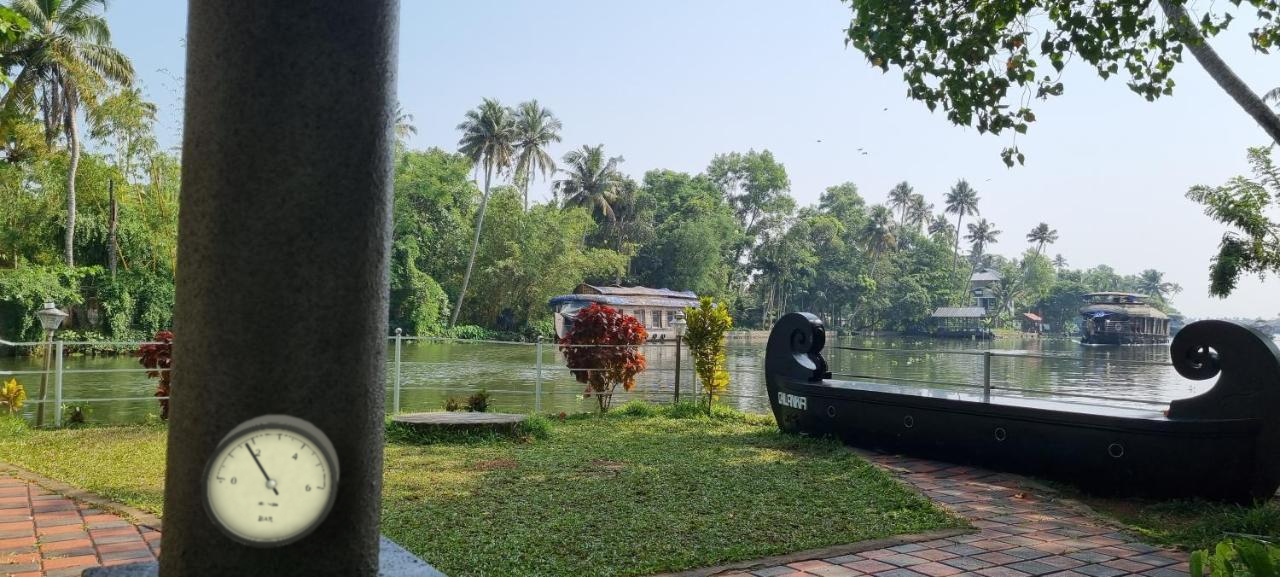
1.75; bar
